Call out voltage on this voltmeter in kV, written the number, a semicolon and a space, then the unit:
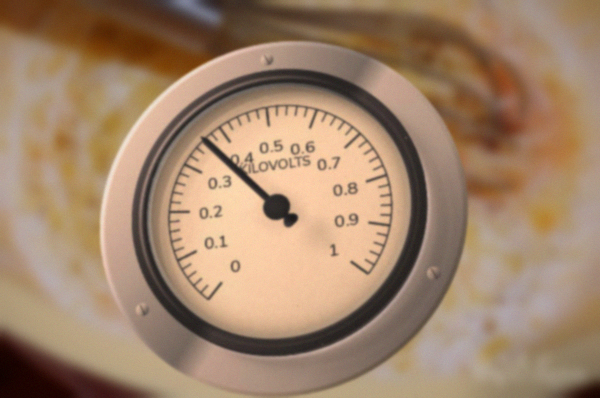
0.36; kV
